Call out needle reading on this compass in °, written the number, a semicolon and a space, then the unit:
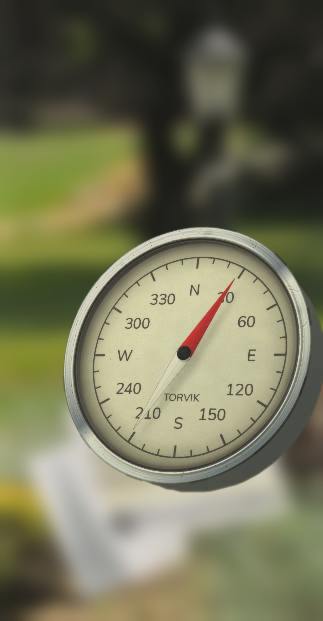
30; °
